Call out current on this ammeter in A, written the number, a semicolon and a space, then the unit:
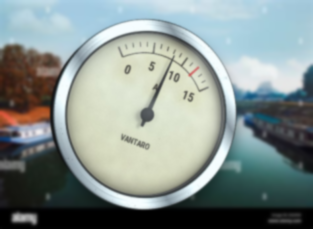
8; A
